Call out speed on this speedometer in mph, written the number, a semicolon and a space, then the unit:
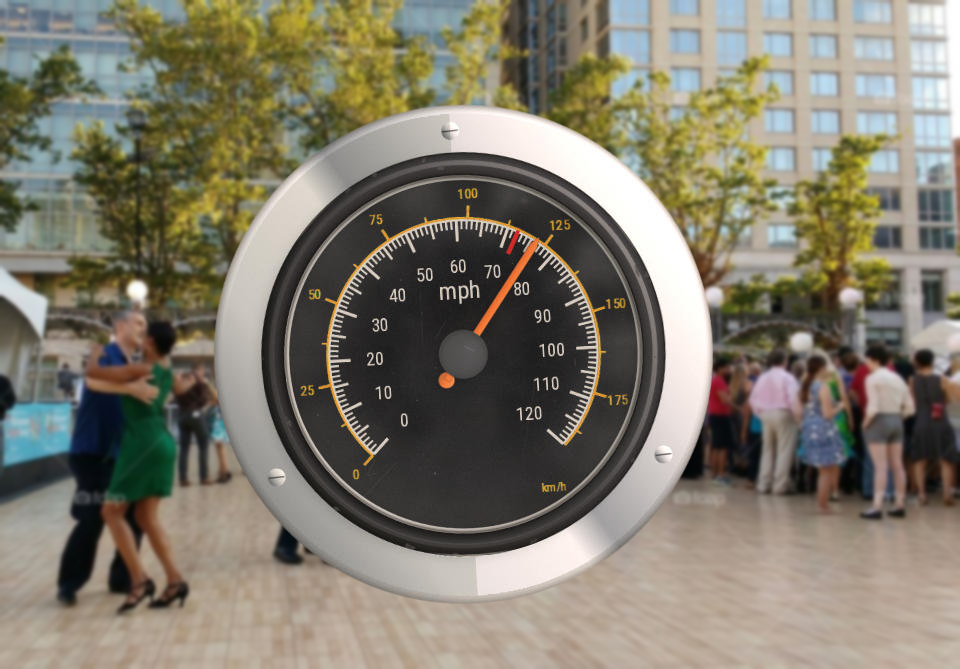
76; mph
